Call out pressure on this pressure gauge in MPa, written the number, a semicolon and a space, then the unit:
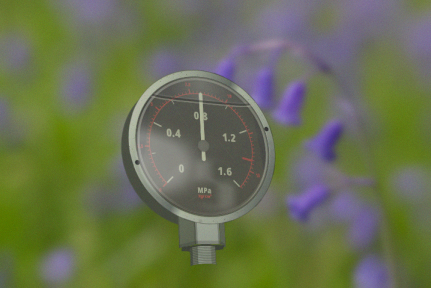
0.8; MPa
